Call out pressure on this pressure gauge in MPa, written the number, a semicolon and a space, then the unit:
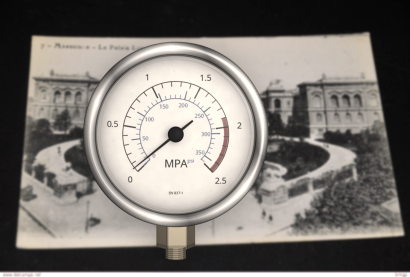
0.05; MPa
